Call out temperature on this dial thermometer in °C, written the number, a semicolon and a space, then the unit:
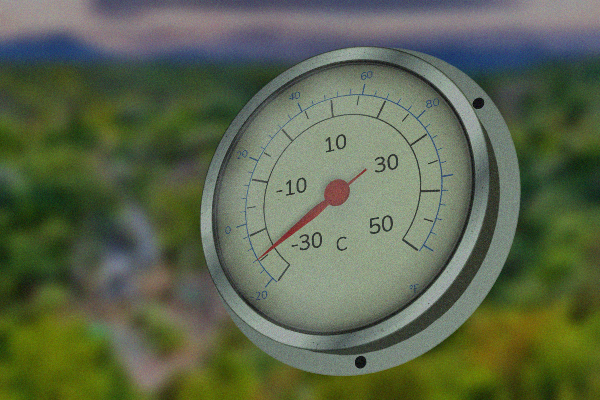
-25; °C
